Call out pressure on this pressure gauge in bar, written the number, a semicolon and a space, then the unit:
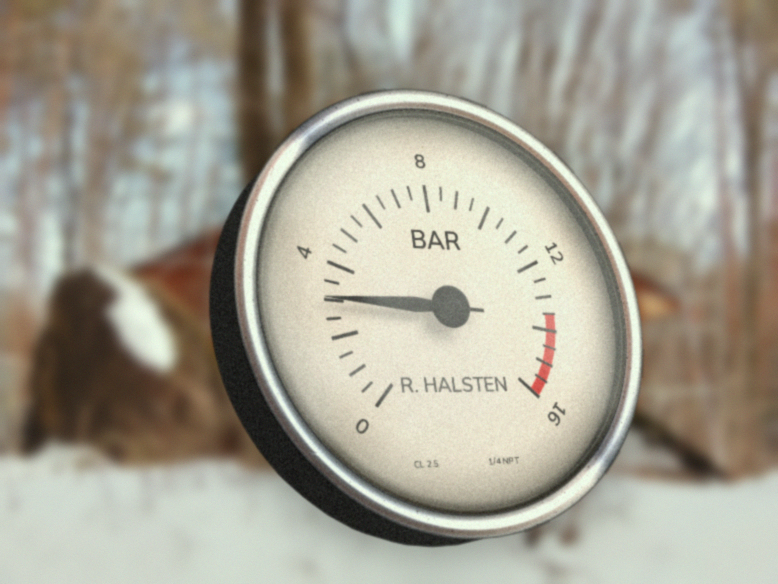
3; bar
